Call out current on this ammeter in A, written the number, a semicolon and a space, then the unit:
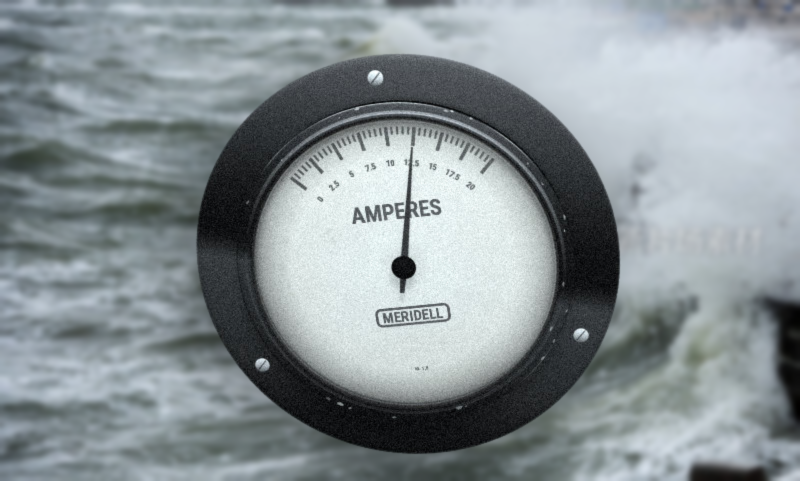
12.5; A
